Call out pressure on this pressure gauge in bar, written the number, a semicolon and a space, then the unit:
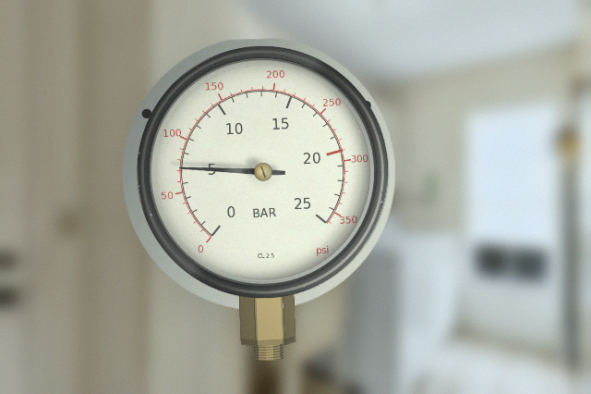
5; bar
